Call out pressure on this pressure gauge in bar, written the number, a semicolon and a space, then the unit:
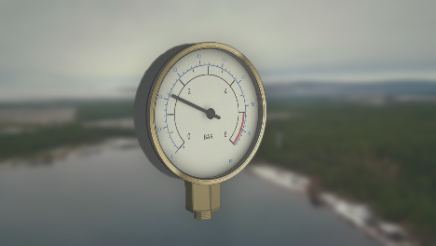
1.5; bar
